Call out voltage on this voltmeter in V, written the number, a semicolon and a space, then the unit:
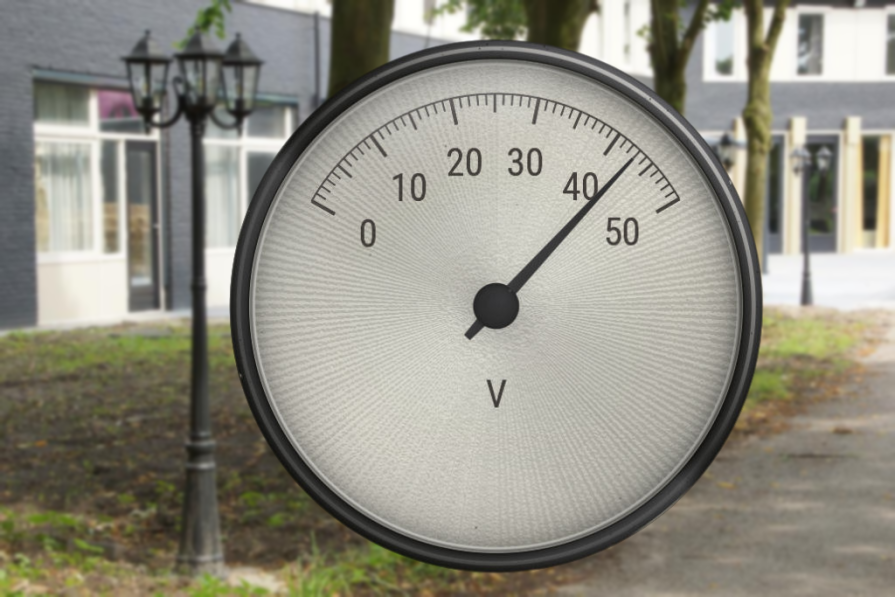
43; V
